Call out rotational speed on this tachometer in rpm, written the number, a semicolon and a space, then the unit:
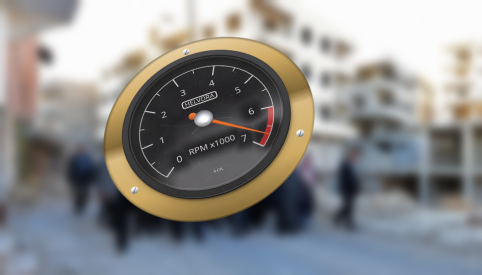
6750; rpm
